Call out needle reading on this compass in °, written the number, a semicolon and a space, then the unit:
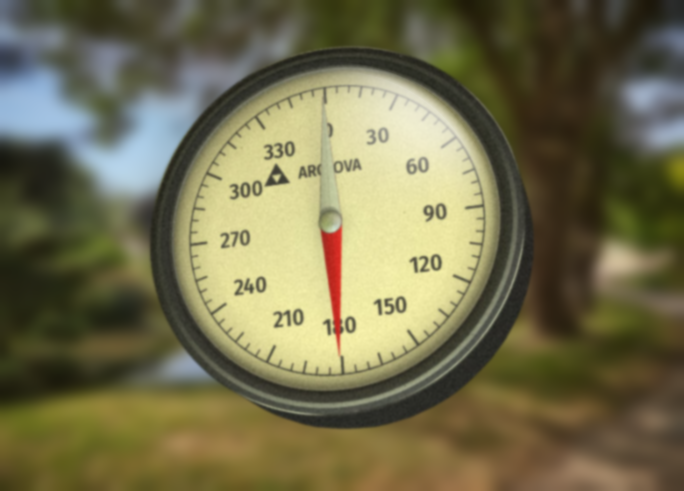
180; °
